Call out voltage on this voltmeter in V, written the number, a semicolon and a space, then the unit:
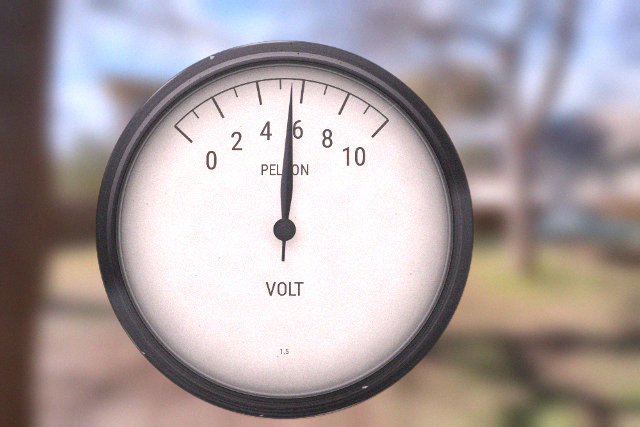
5.5; V
